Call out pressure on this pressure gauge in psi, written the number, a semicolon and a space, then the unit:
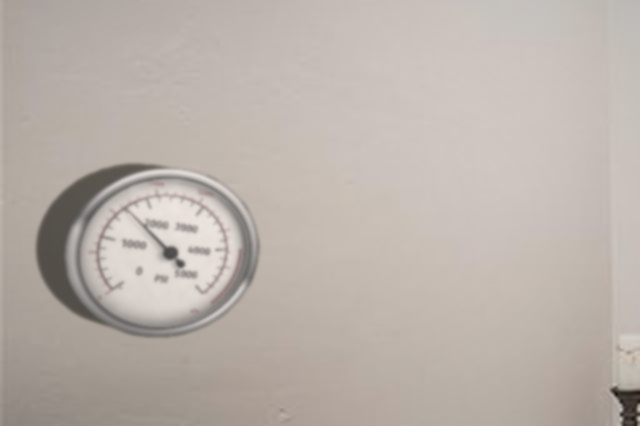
1600; psi
